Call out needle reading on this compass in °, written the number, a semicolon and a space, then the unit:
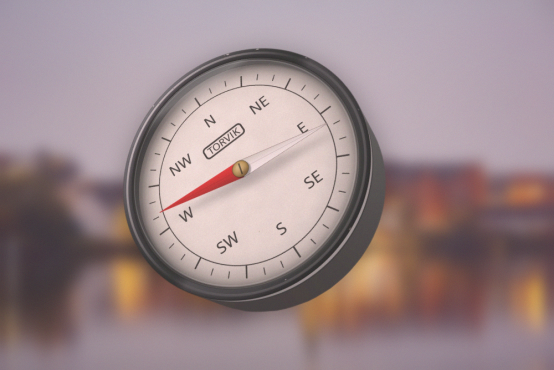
280; °
